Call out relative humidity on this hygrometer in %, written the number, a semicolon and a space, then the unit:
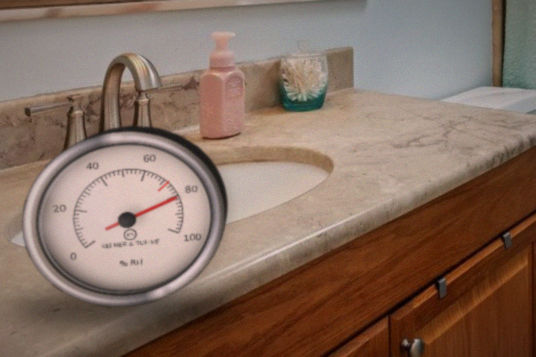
80; %
